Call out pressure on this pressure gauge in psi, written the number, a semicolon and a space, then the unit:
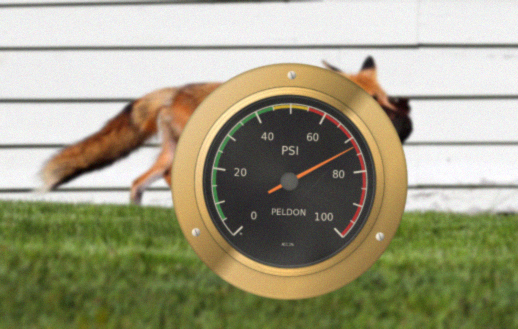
72.5; psi
